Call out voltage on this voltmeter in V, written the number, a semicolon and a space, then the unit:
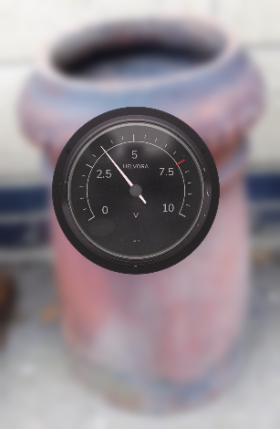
3.5; V
